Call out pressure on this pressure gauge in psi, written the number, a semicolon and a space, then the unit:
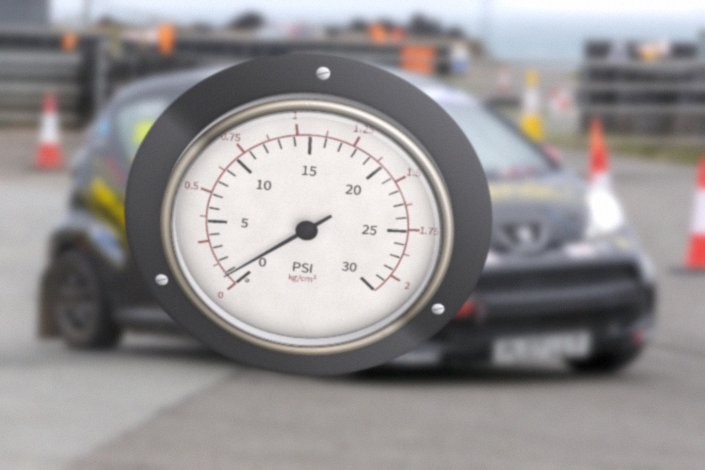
1; psi
